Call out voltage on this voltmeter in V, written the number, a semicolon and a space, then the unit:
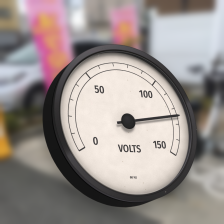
125; V
